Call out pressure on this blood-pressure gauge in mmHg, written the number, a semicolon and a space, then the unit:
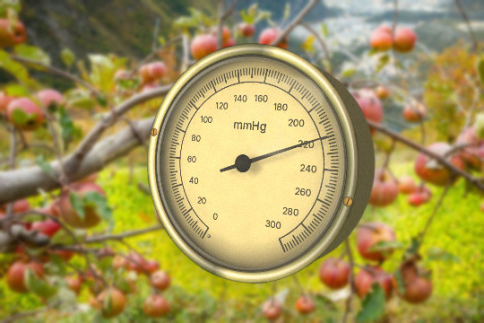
220; mmHg
